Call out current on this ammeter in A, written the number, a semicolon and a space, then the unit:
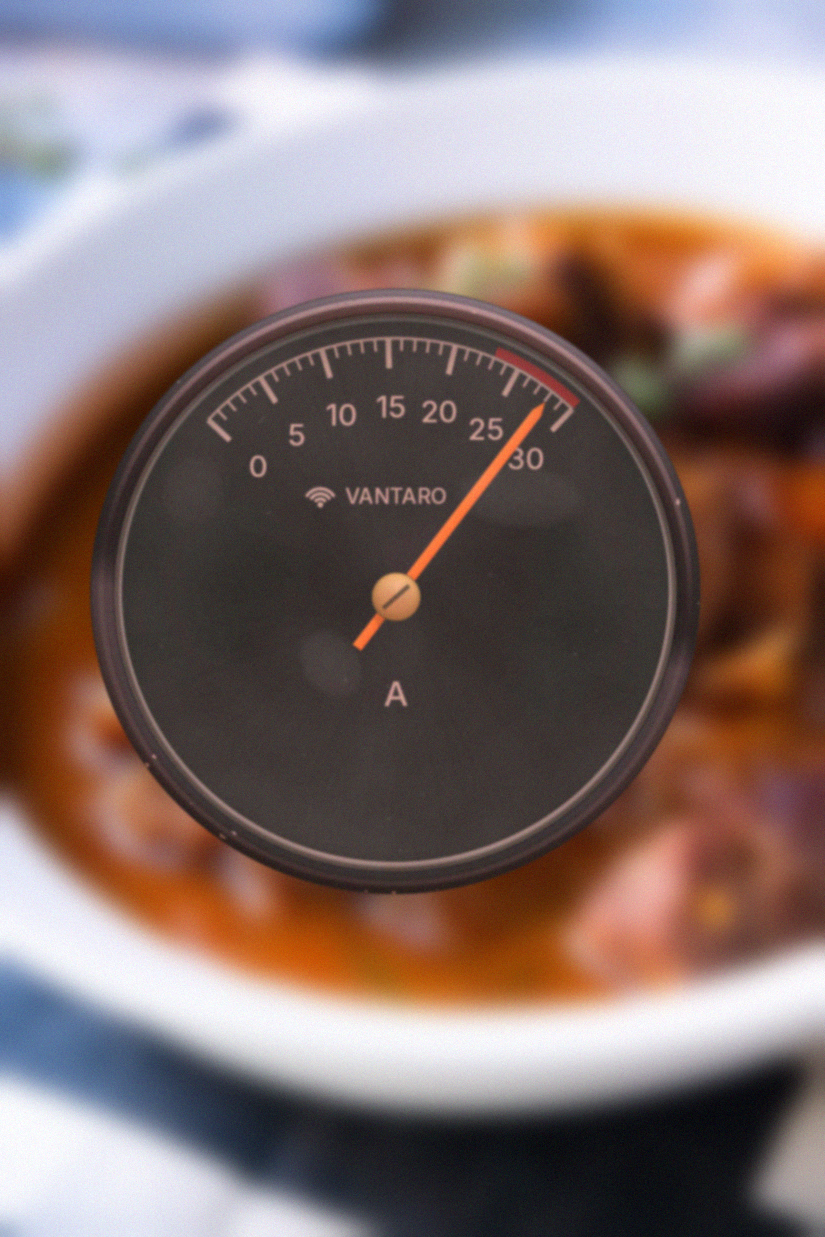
28; A
